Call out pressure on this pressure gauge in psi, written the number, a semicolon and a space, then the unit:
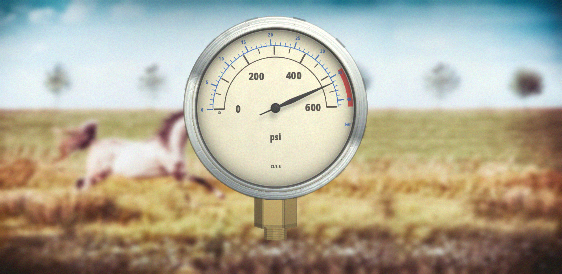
525; psi
